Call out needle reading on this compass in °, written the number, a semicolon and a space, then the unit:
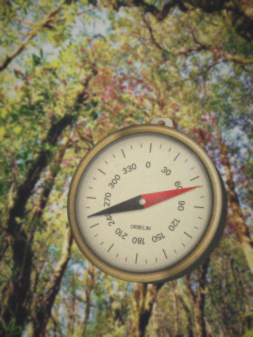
70; °
